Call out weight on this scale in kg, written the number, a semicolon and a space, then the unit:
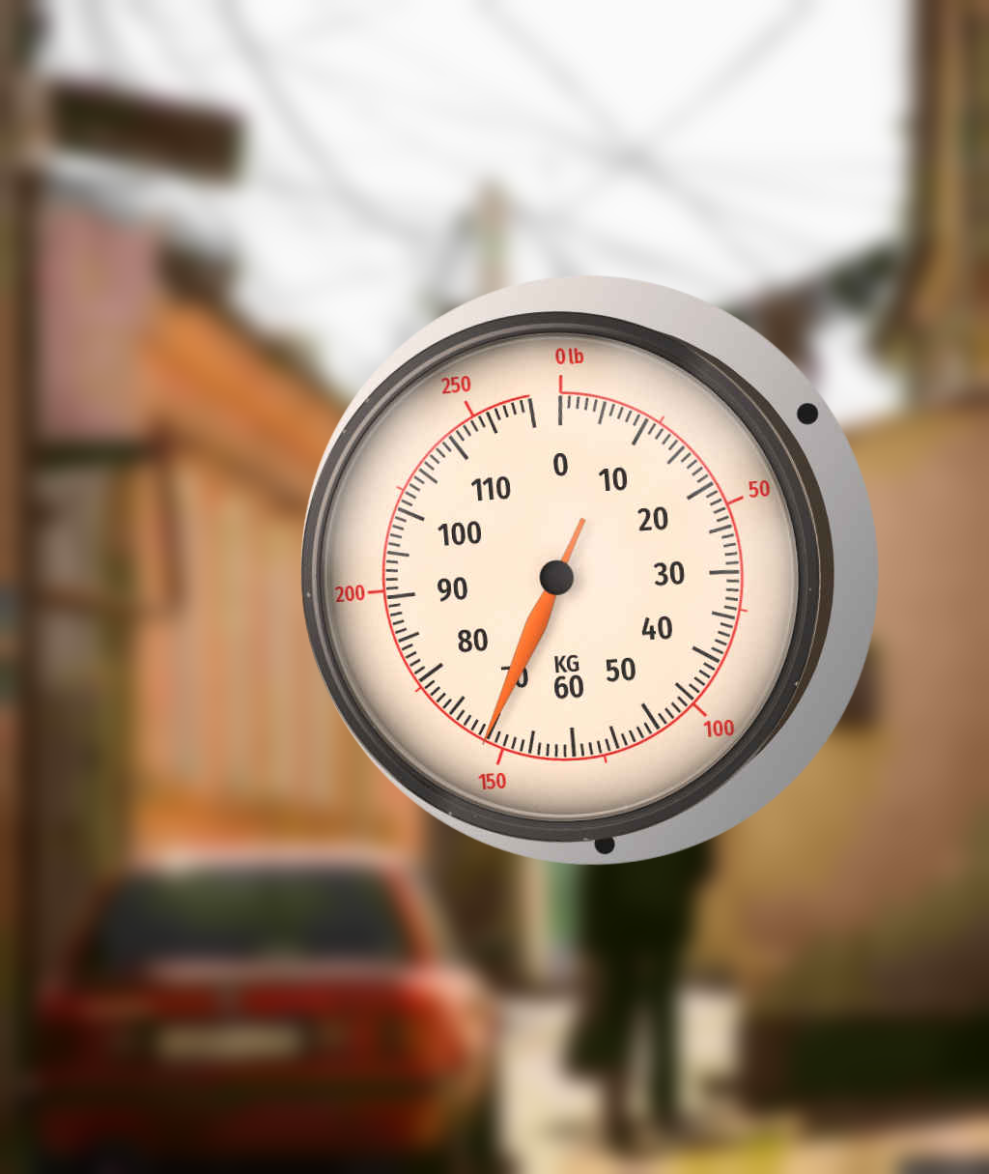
70; kg
